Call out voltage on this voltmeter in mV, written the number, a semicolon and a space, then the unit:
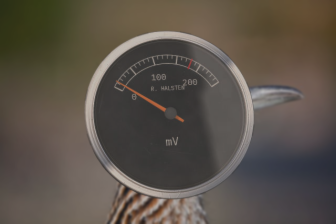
10; mV
